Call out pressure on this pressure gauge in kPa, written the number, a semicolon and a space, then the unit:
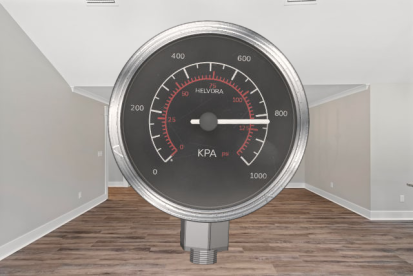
825; kPa
